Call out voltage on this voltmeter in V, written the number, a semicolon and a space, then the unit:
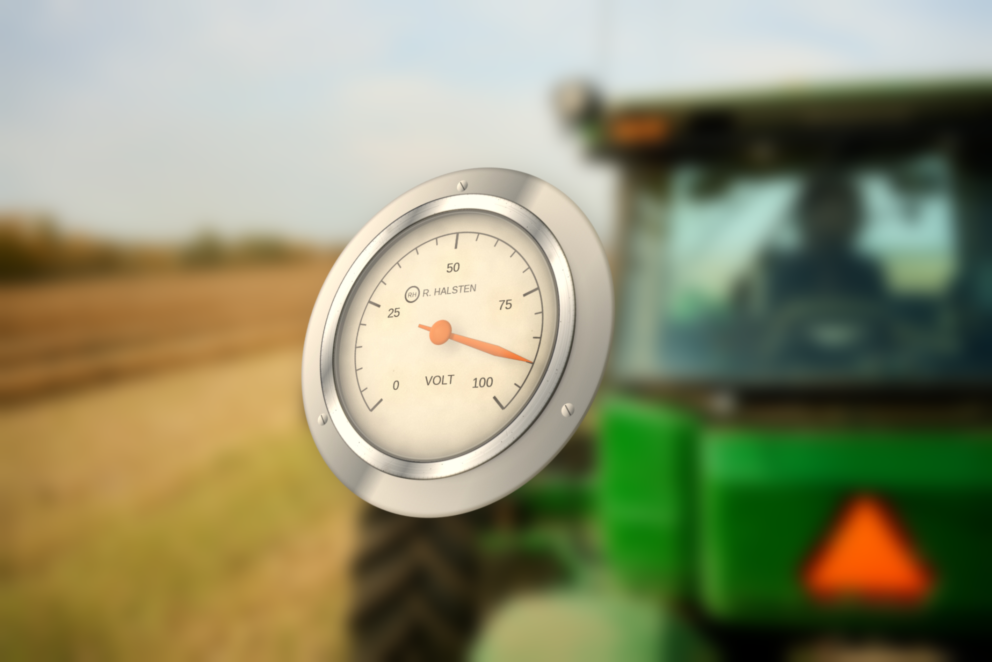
90; V
